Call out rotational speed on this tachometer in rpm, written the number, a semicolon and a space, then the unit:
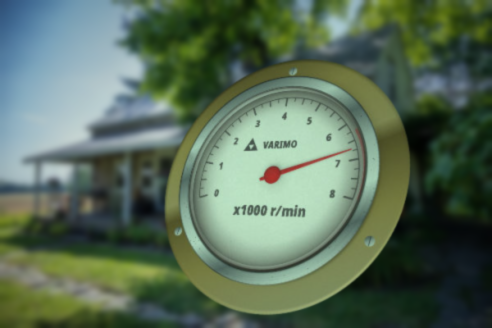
6750; rpm
